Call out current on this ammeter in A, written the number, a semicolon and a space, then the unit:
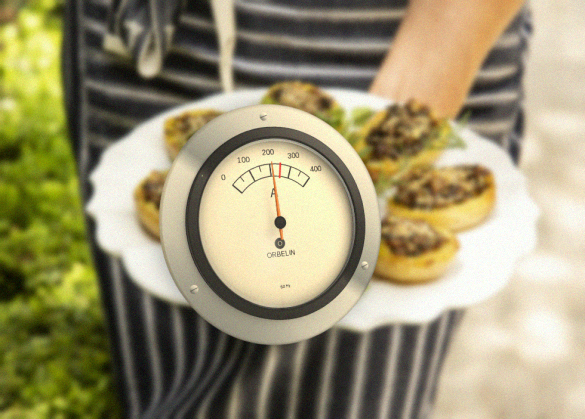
200; A
